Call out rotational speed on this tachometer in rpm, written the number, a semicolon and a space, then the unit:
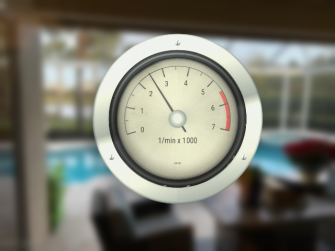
2500; rpm
